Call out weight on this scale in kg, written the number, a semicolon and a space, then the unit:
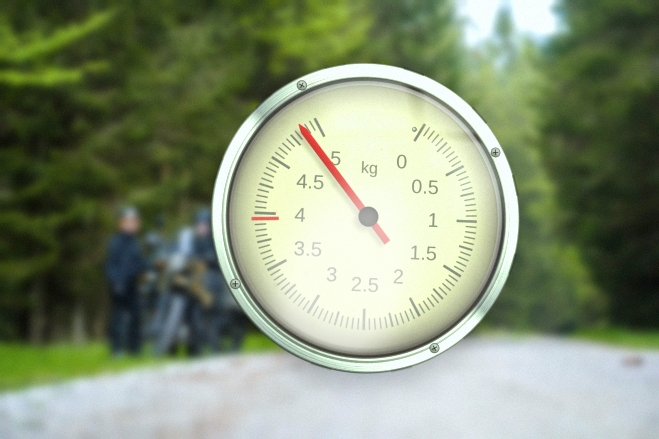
4.85; kg
